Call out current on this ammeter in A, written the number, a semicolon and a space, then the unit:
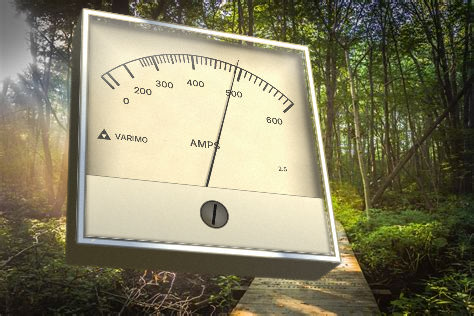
490; A
